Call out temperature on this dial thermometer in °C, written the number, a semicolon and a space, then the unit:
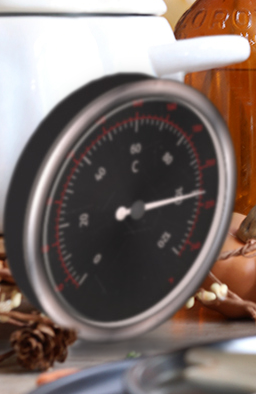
100; °C
